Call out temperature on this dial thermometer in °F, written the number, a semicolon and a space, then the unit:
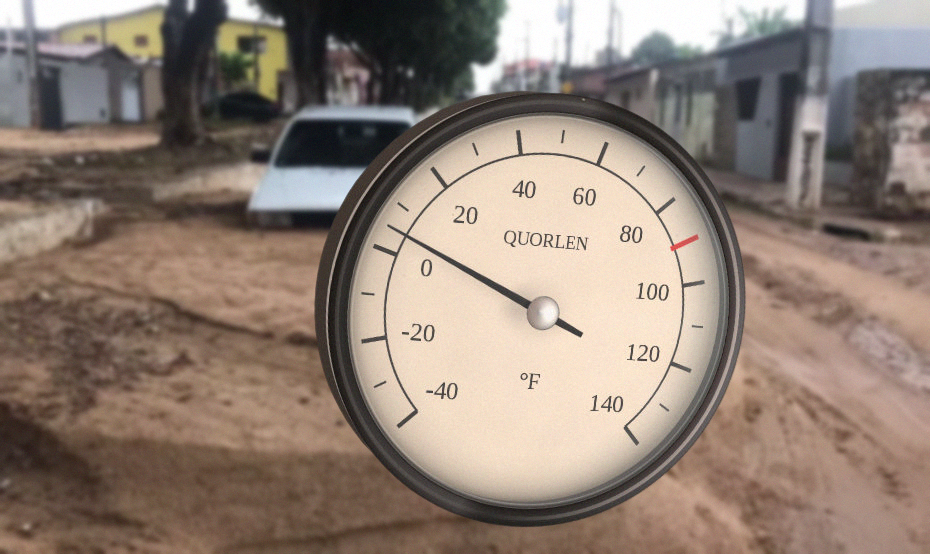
5; °F
